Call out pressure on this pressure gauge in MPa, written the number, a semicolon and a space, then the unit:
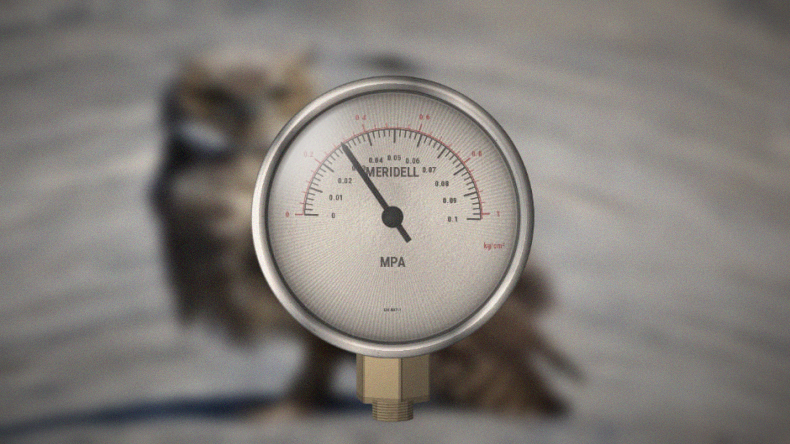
0.03; MPa
